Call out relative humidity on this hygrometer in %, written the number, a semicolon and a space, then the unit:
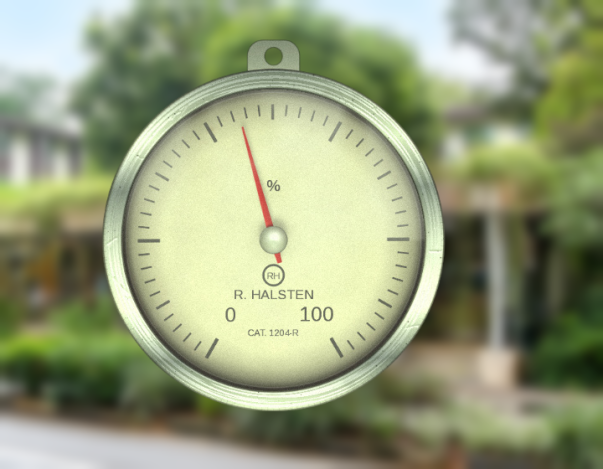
45; %
